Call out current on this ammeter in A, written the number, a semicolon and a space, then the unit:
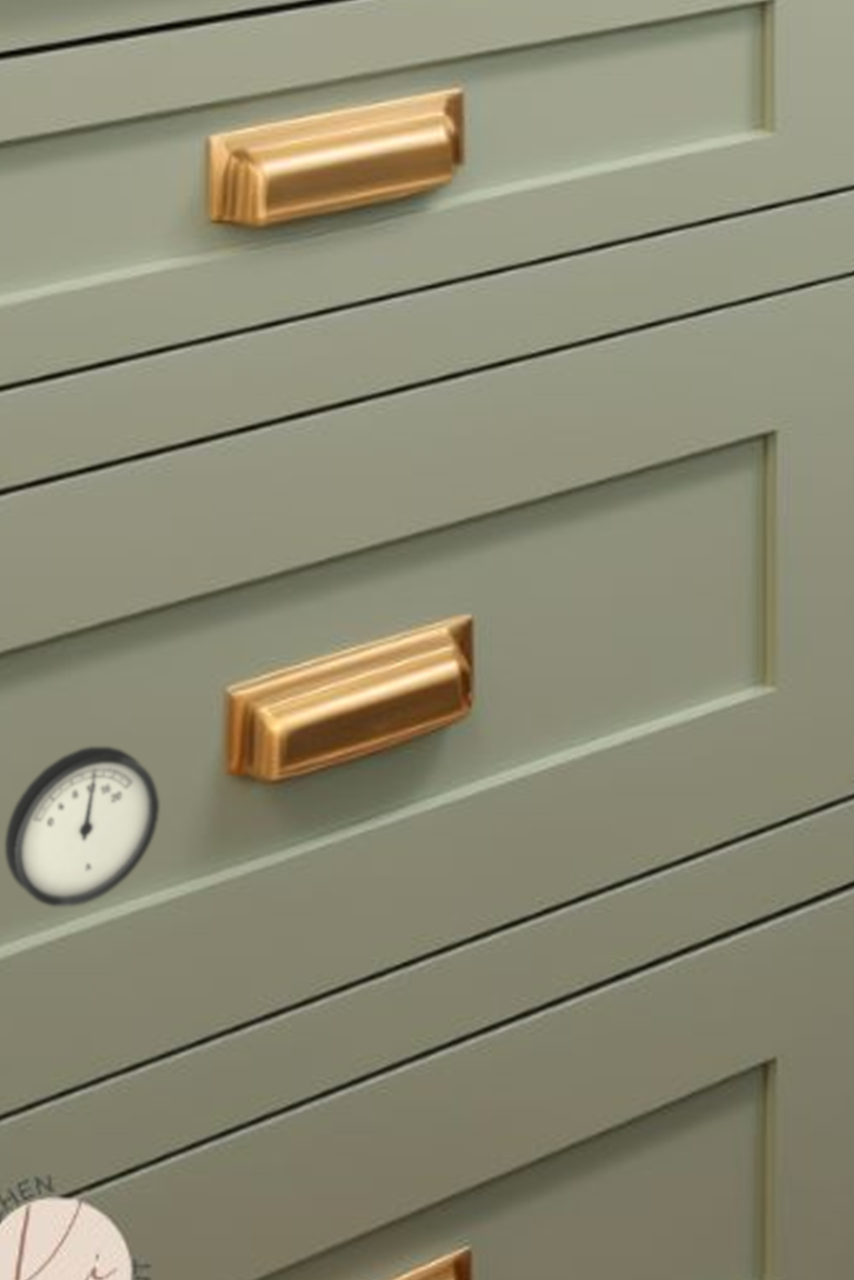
12; A
